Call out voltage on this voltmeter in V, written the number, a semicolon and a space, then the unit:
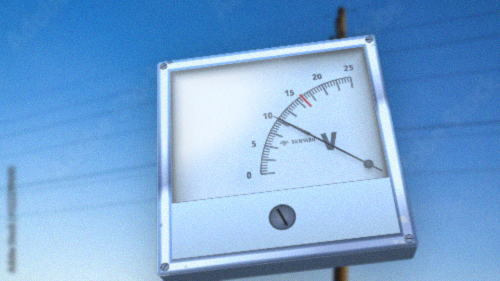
10; V
